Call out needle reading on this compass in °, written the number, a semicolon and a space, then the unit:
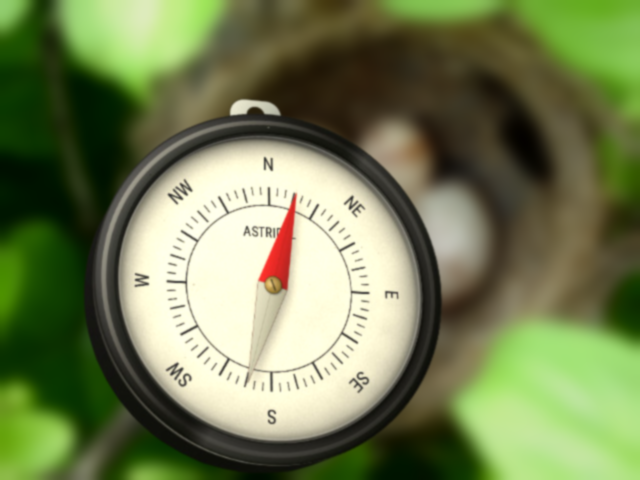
15; °
